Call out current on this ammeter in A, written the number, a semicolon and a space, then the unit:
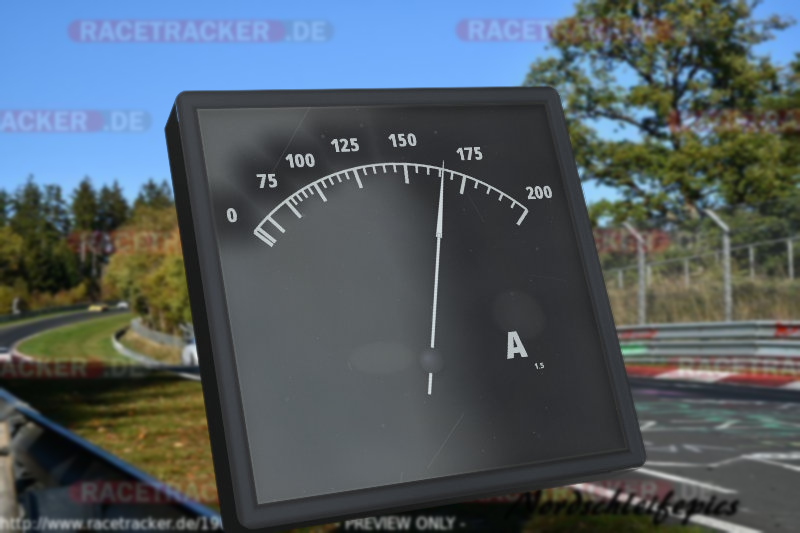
165; A
